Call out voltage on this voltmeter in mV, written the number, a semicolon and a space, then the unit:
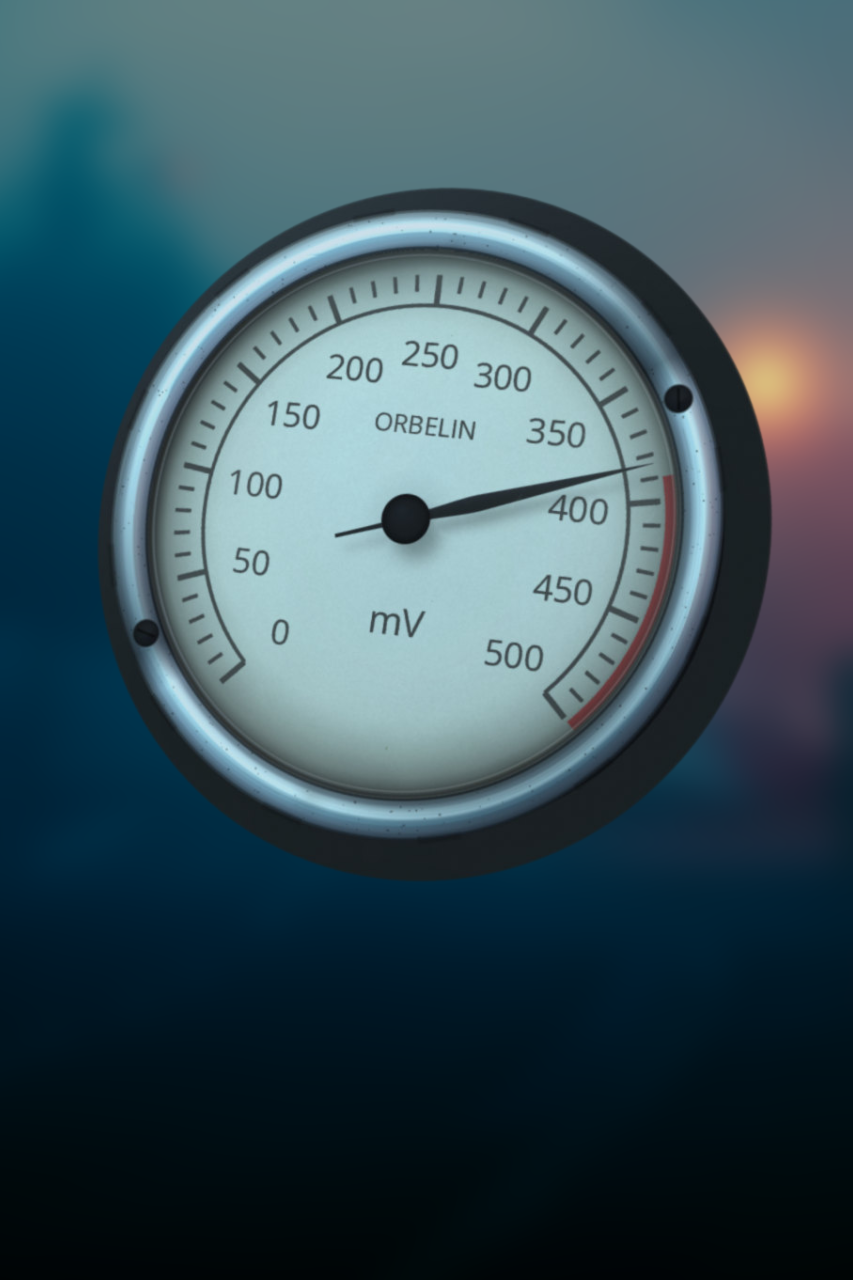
385; mV
